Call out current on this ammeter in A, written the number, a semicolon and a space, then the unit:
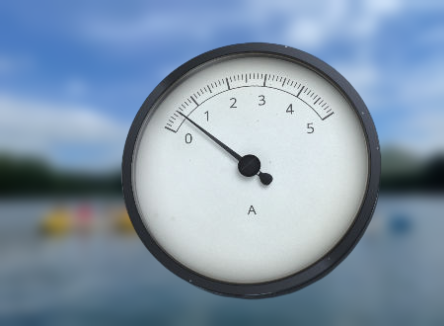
0.5; A
